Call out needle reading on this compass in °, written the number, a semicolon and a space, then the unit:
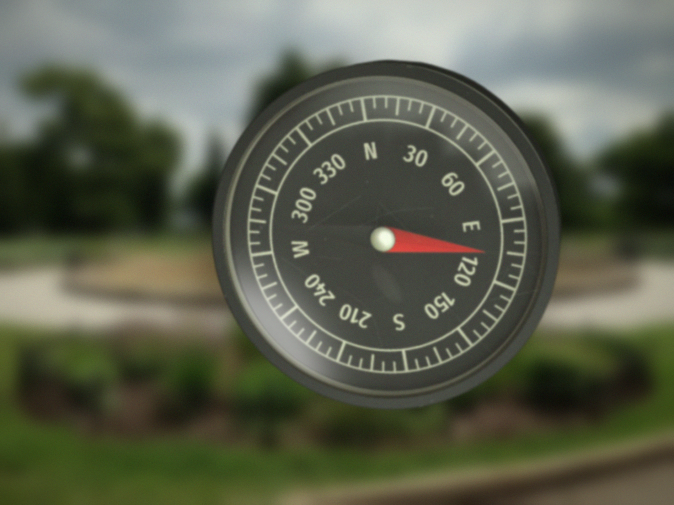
105; °
